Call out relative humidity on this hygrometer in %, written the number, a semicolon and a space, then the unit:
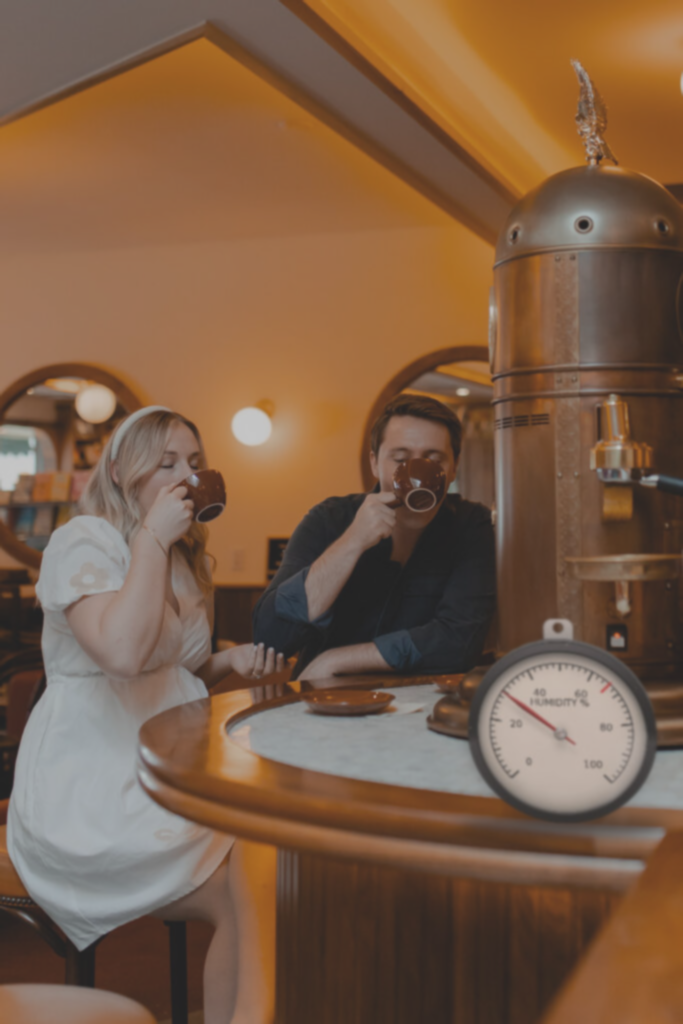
30; %
